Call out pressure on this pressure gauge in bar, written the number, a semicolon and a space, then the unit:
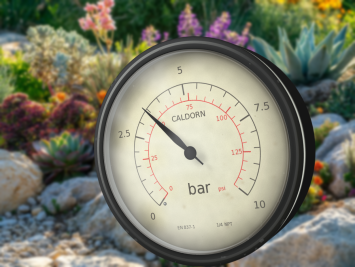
3.5; bar
